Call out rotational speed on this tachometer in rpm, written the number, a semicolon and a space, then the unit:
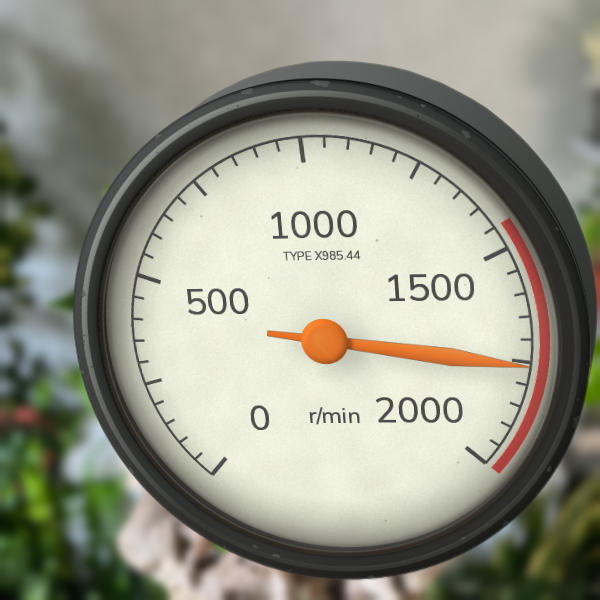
1750; rpm
